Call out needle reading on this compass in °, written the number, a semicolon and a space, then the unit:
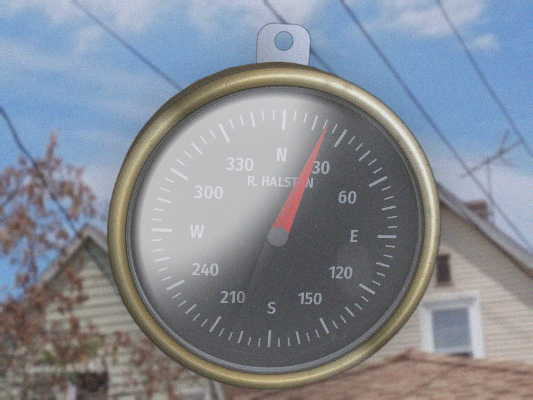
20; °
